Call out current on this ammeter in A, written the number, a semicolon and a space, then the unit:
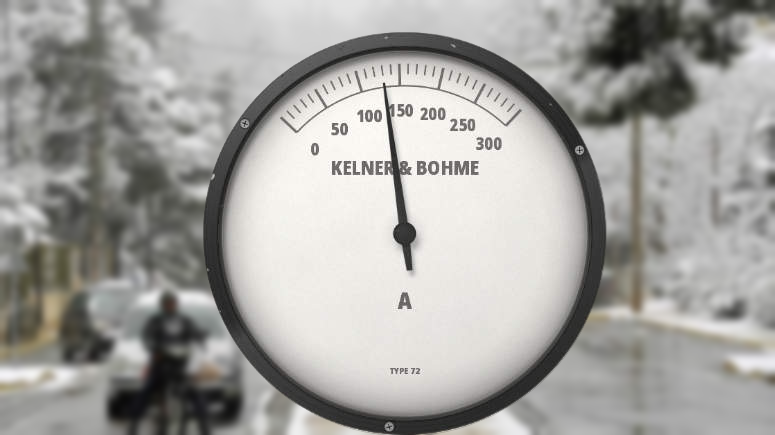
130; A
